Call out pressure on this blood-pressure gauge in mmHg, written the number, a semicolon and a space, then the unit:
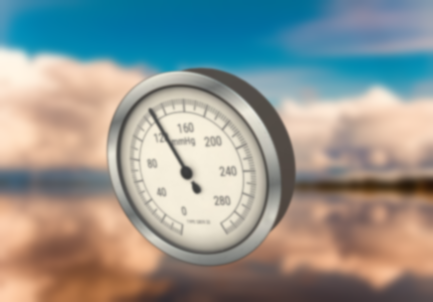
130; mmHg
